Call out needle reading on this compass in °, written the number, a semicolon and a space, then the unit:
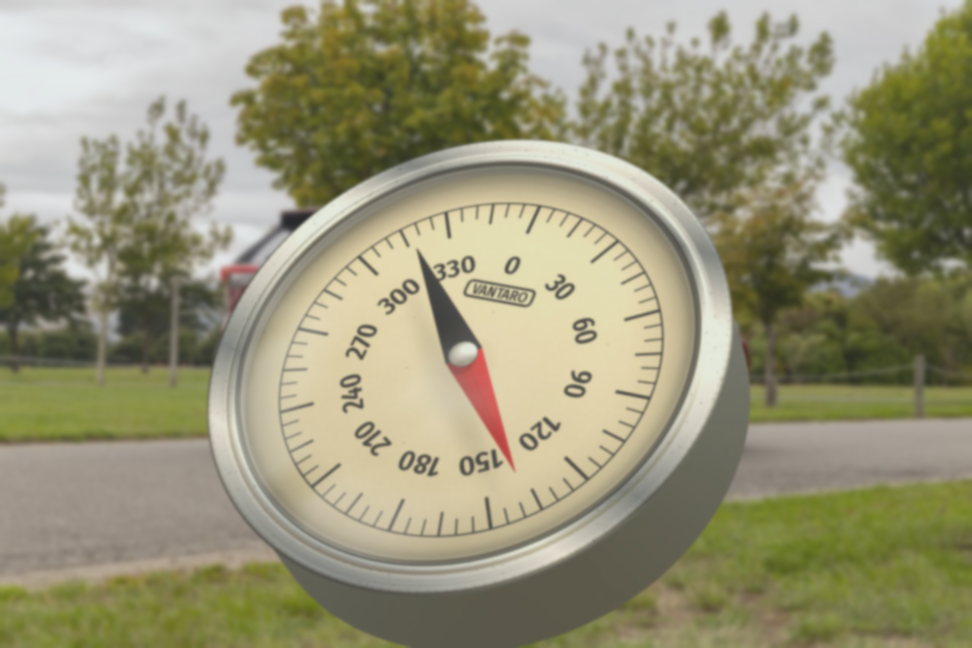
137.5; °
